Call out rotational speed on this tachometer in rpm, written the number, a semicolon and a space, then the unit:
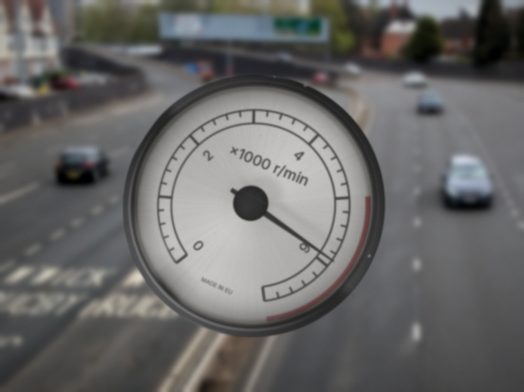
5900; rpm
